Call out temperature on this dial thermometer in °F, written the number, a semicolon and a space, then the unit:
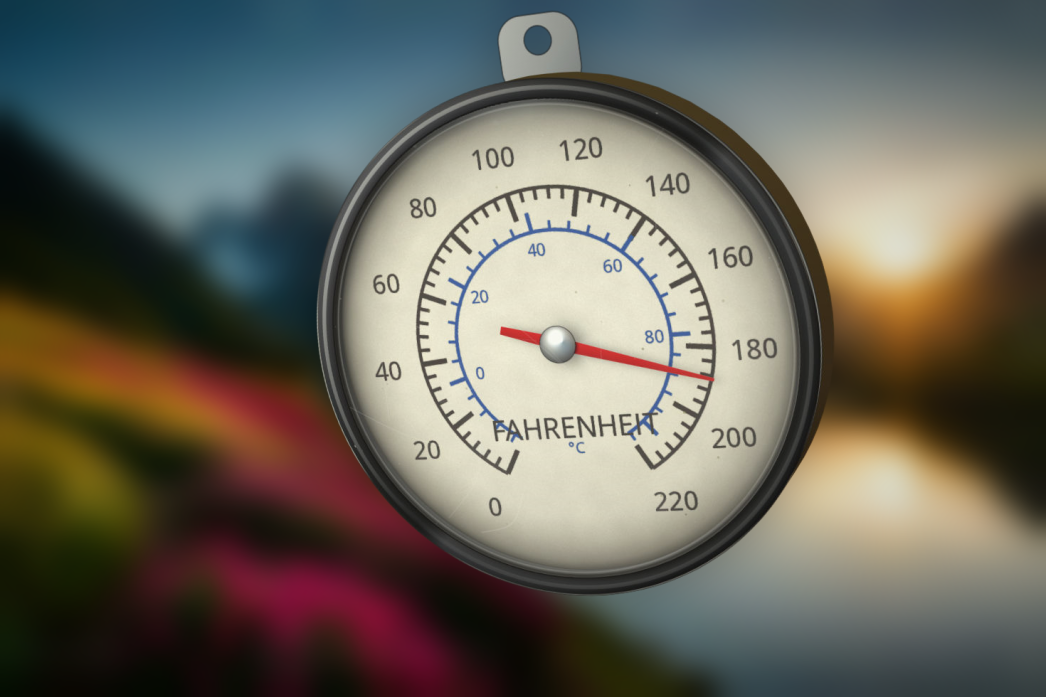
188; °F
